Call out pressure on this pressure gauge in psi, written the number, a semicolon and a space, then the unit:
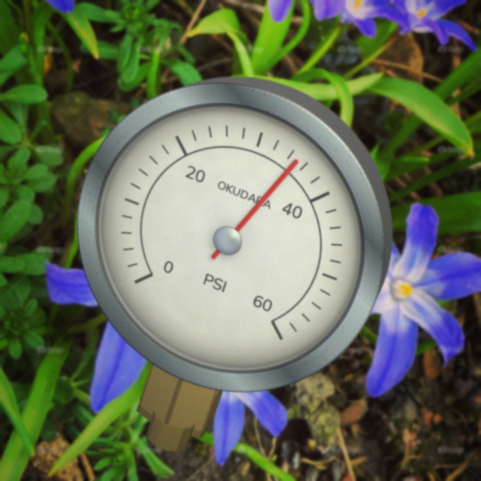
35; psi
